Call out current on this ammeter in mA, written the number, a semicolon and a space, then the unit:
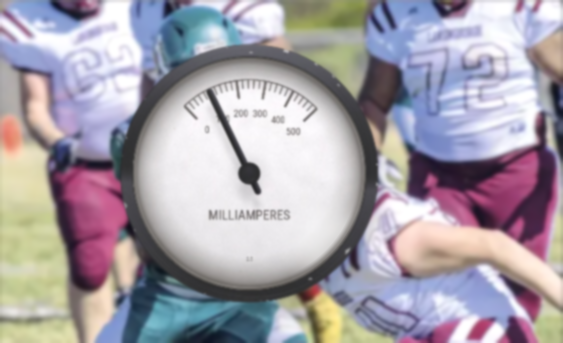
100; mA
